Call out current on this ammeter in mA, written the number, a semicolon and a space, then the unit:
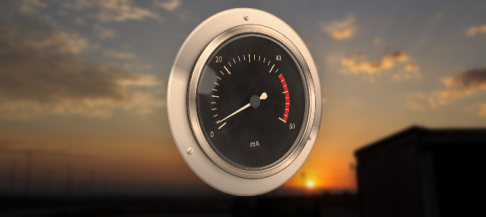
2; mA
